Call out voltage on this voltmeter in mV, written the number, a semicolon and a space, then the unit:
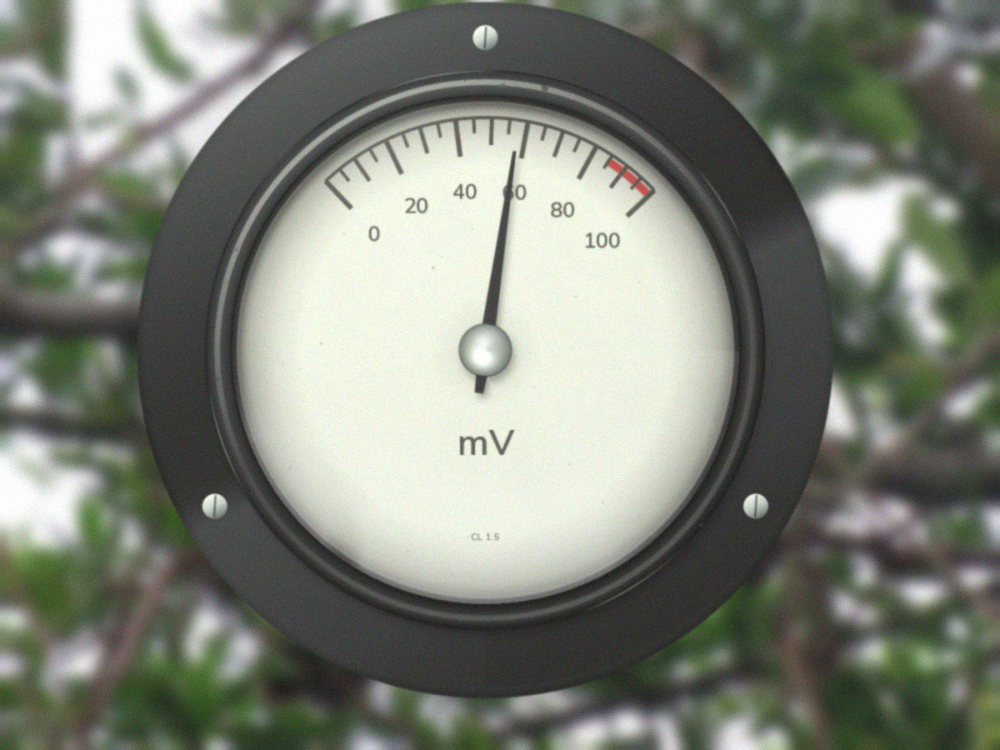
57.5; mV
